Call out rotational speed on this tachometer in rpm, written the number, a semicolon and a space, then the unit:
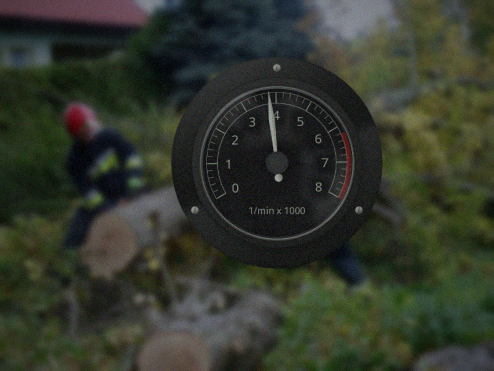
3800; rpm
